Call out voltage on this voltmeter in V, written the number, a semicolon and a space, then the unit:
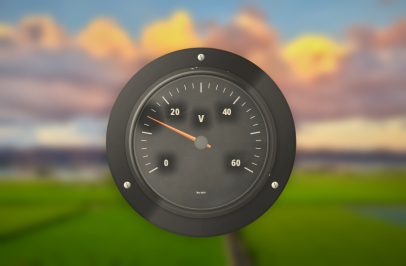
14; V
